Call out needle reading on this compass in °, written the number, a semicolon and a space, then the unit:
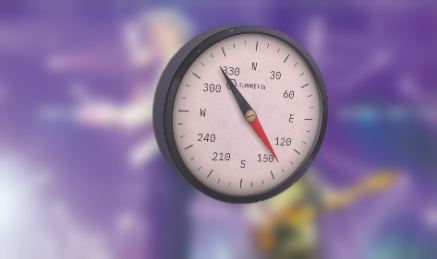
140; °
